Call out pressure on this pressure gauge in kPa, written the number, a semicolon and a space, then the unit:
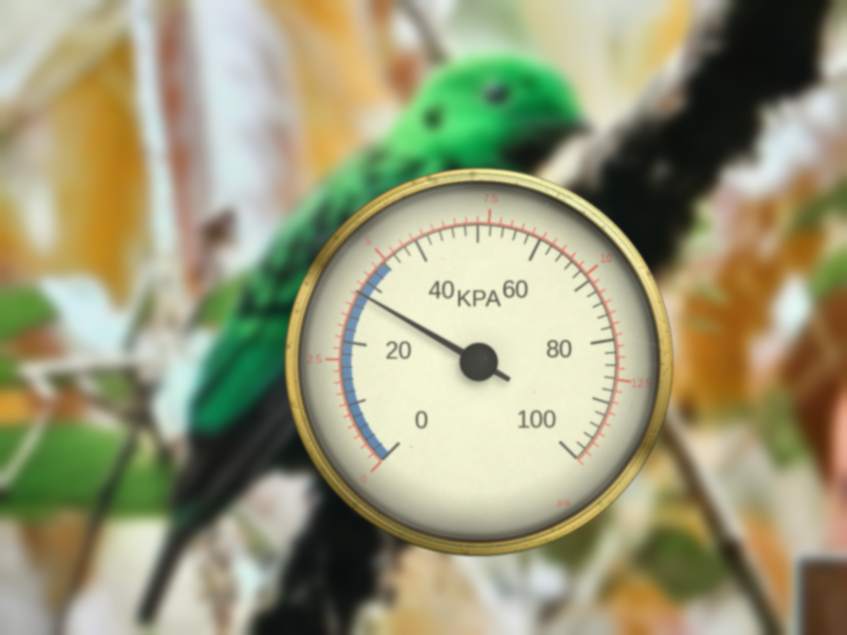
28; kPa
